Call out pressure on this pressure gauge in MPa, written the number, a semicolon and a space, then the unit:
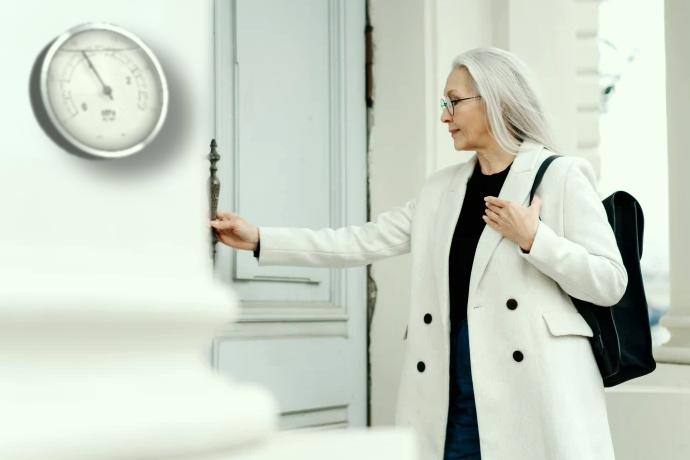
1; MPa
